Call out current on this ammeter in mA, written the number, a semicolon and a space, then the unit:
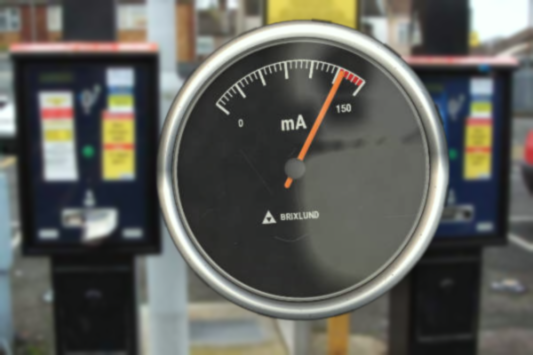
130; mA
